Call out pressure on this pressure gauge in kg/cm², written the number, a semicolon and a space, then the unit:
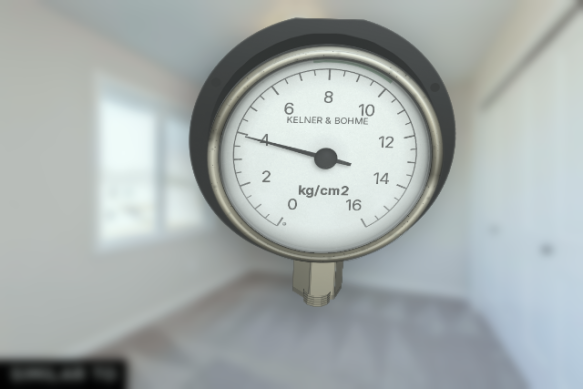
4; kg/cm²
